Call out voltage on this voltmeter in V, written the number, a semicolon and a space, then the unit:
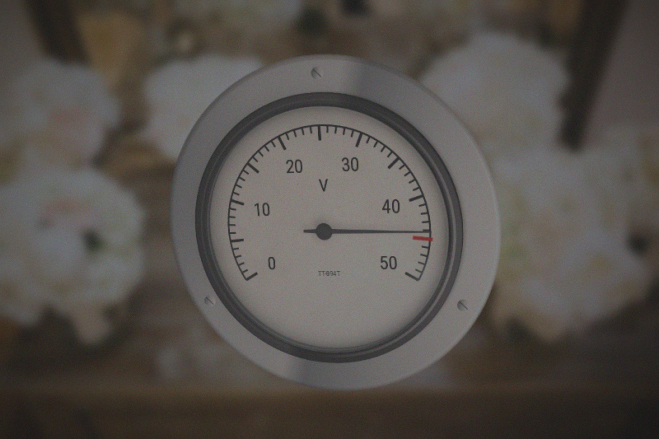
44; V
